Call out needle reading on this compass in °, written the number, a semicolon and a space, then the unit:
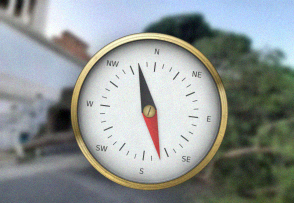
160; °
